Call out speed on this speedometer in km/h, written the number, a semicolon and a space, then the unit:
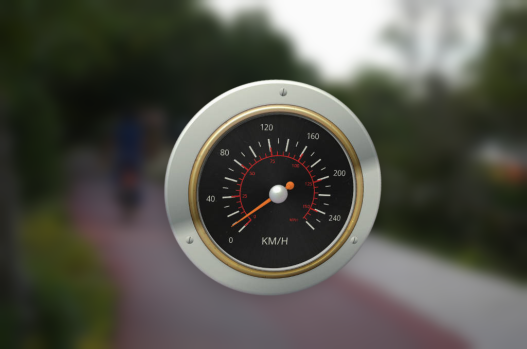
10; km/h
